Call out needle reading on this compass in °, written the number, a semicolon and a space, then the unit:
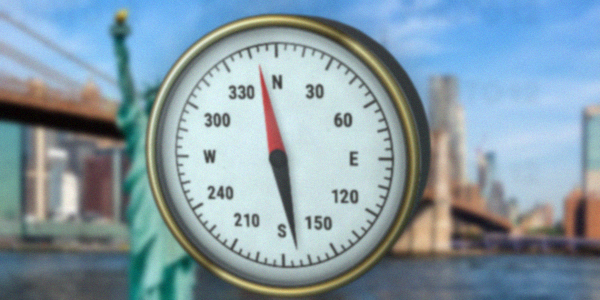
350; °
